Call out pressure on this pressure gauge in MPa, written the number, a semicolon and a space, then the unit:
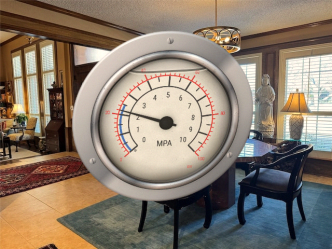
2.25; MPa
